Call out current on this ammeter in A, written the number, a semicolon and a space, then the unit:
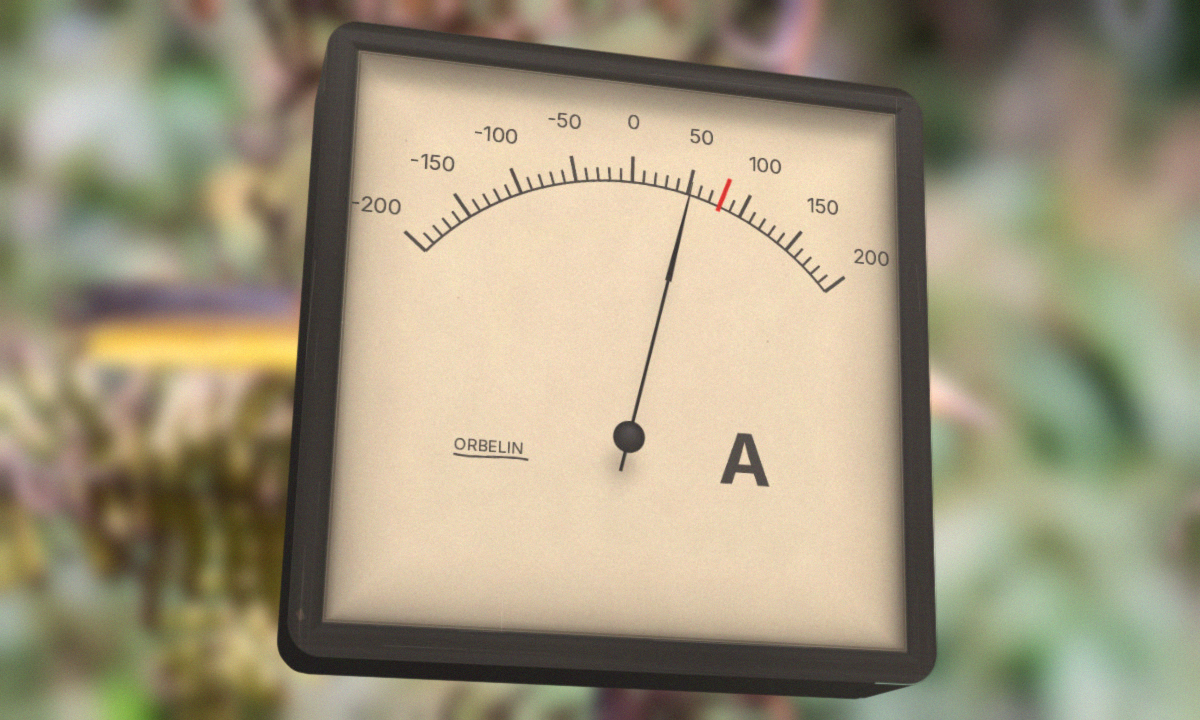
50; A
